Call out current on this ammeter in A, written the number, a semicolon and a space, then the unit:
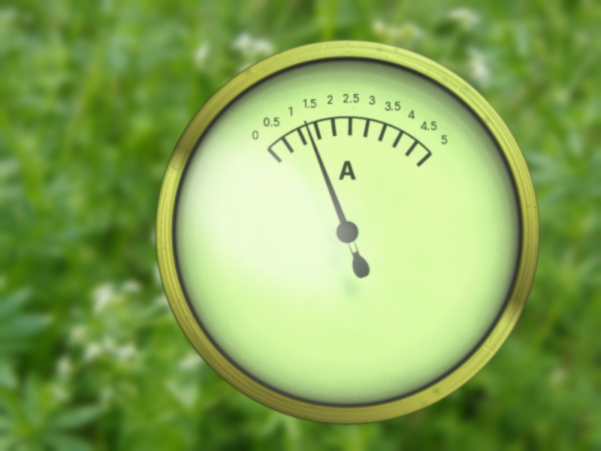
1.25; A
